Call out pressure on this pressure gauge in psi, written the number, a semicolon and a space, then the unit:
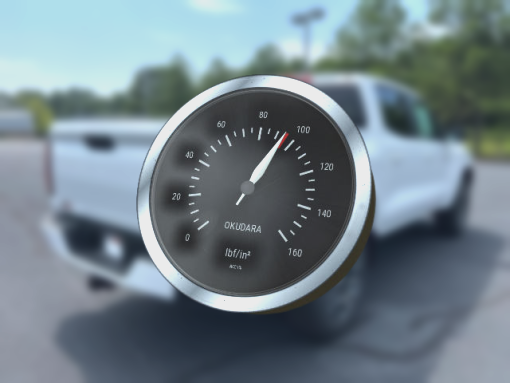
95; psi
